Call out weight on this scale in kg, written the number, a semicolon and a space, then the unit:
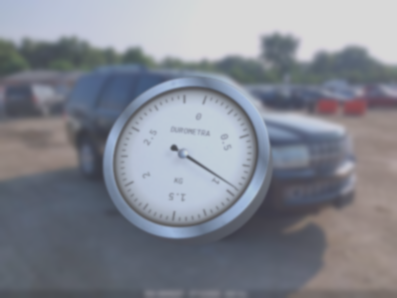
0.95; kg
